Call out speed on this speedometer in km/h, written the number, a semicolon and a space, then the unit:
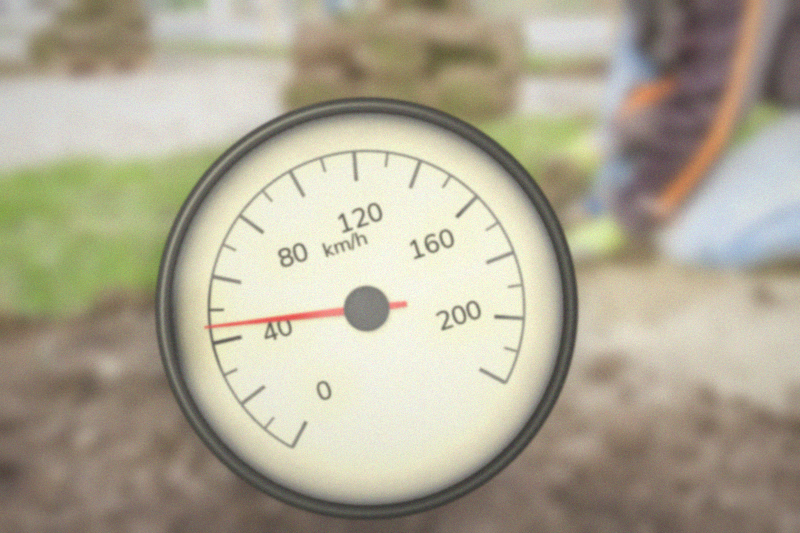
45; km/h
